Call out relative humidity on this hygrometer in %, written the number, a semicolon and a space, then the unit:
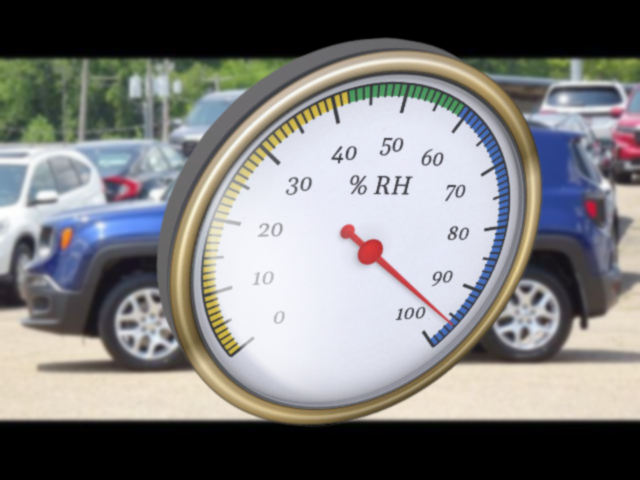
96; %
